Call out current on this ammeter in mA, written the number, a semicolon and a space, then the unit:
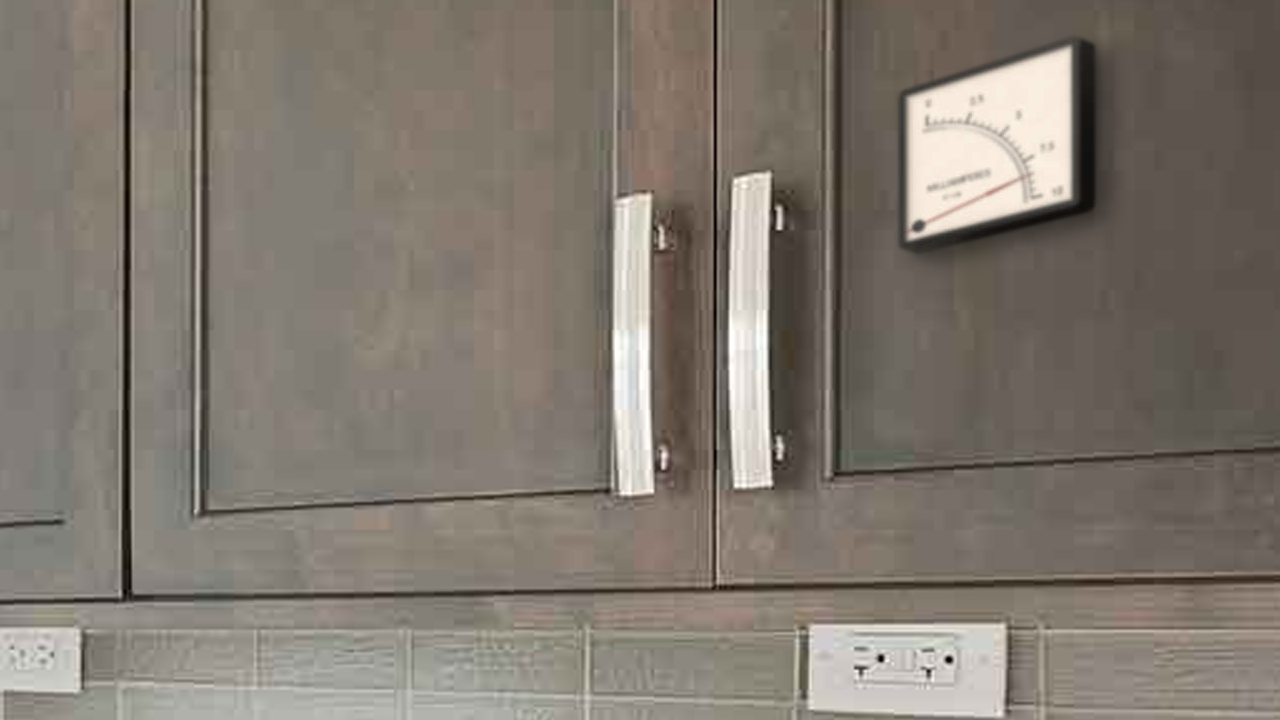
8.5; mA
